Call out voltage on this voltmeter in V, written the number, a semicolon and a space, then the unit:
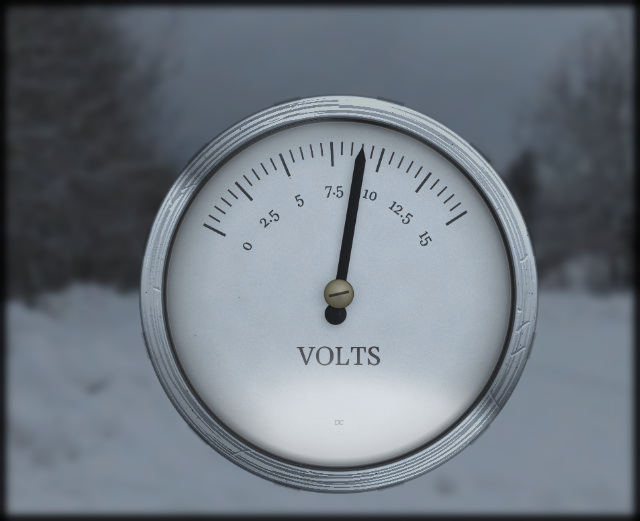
9; V
